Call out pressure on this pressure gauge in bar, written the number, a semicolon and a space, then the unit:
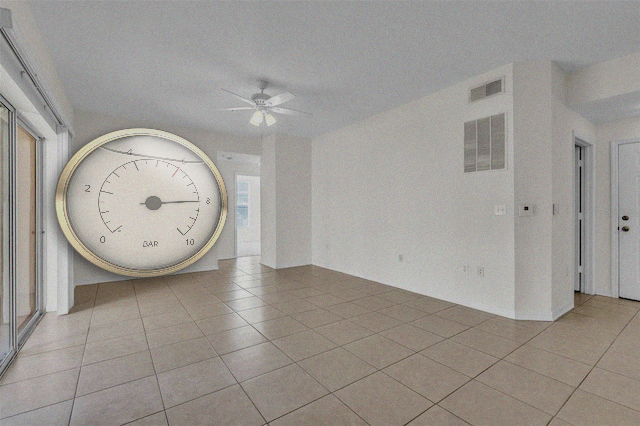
8; bar
